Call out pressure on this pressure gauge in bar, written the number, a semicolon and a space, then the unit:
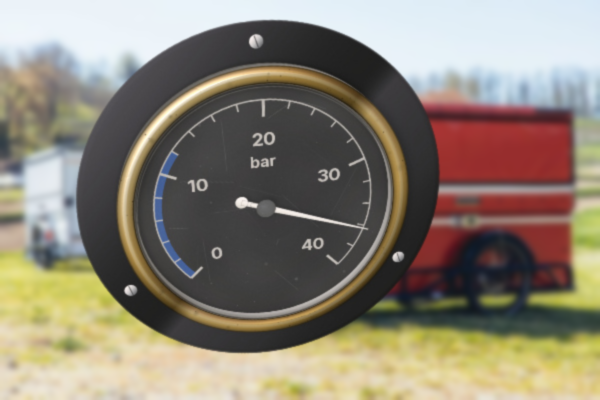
36; bar
